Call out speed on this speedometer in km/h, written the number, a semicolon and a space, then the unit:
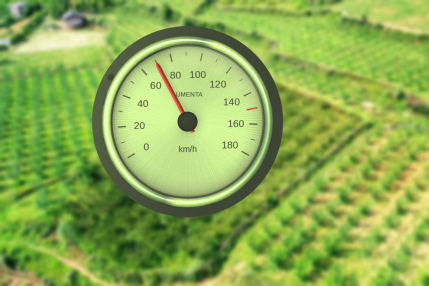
70; km/h
